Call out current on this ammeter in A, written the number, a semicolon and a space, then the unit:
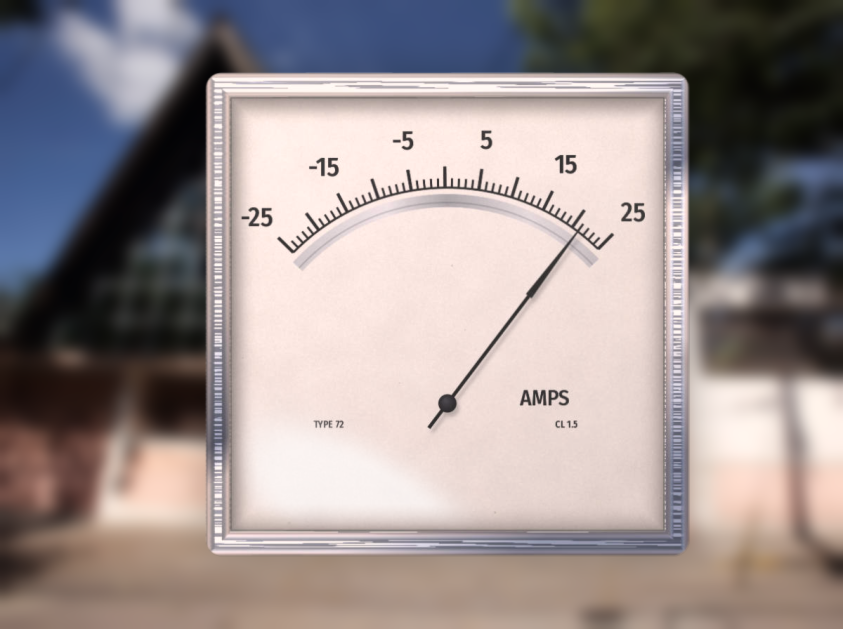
21; A
